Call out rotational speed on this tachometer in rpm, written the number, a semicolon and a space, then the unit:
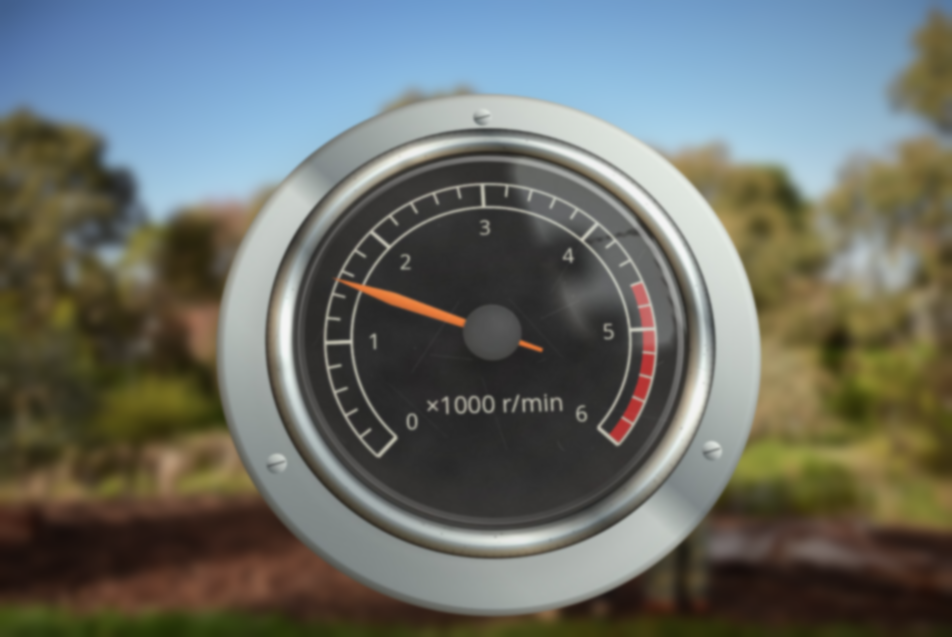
1500; rpm
